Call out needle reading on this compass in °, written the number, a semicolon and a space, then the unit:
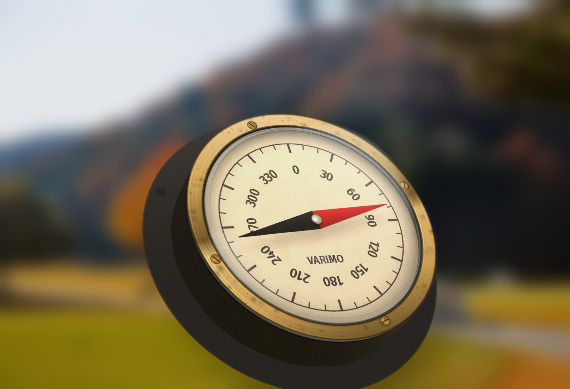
80; °
